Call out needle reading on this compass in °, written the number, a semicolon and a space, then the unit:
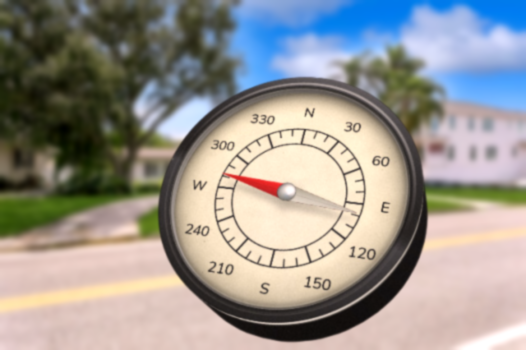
280; °
